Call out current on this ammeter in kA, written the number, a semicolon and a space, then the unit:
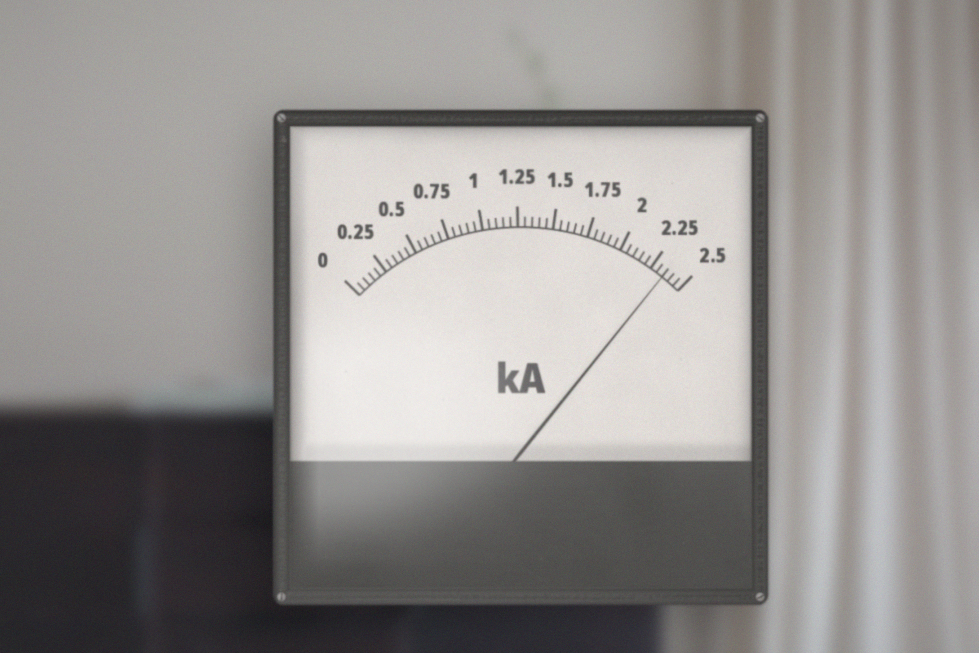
2.35; kA
